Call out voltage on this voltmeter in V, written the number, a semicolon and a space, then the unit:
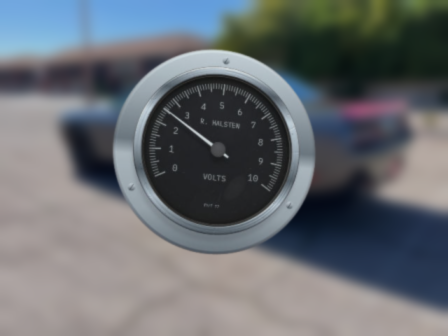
2.5; V
